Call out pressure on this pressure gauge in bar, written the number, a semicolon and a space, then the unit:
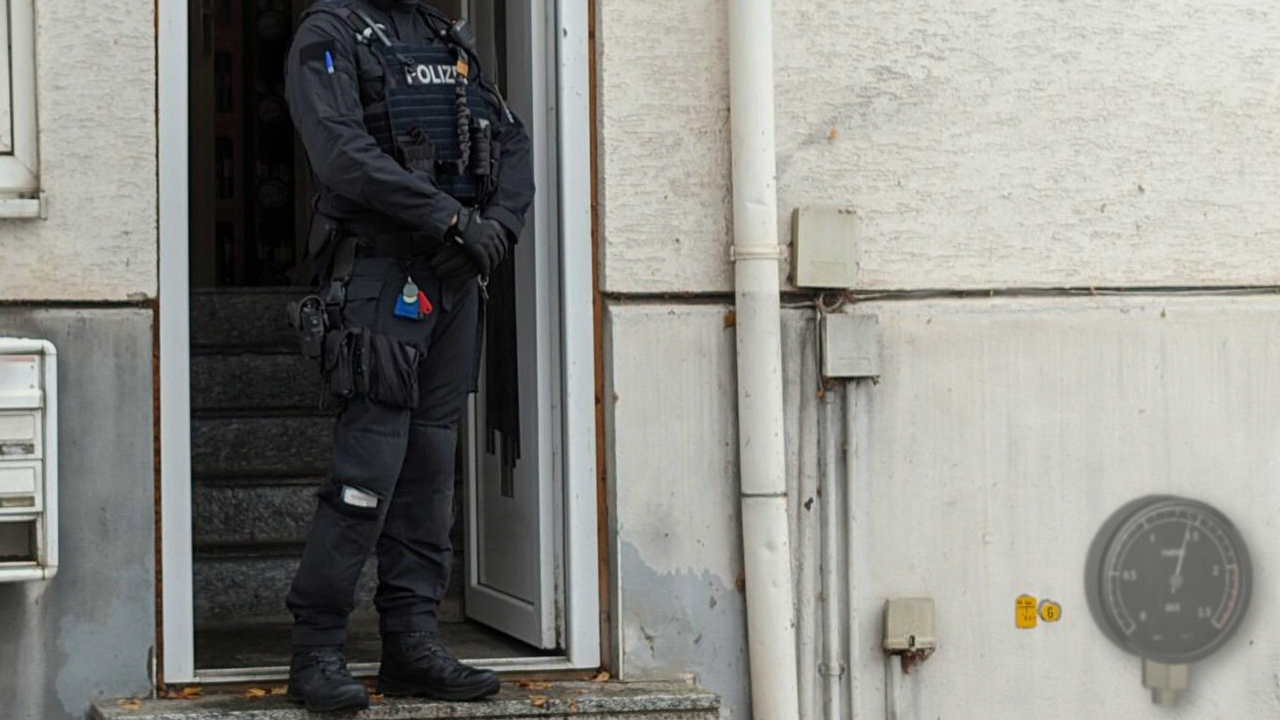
1.4; bar
